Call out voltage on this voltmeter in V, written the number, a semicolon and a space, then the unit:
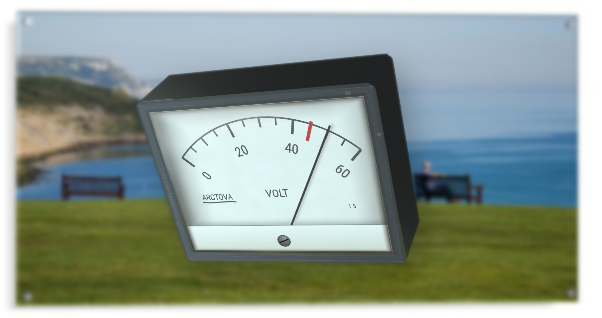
50; V
